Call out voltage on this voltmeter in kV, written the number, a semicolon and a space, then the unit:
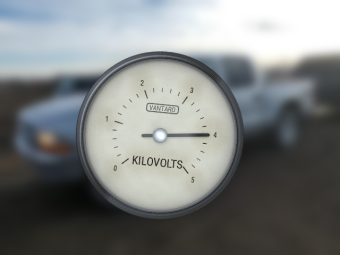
4; kV
